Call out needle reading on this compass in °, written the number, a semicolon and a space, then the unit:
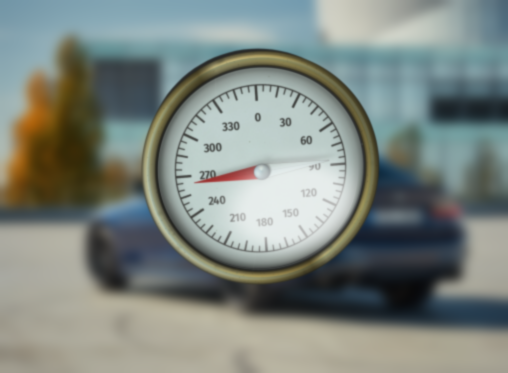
265; °
